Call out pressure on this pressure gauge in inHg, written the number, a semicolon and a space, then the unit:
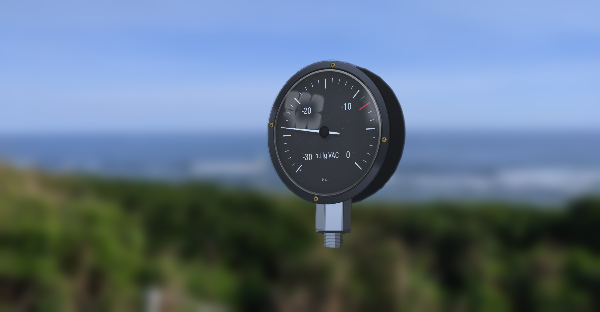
-24; inHg
